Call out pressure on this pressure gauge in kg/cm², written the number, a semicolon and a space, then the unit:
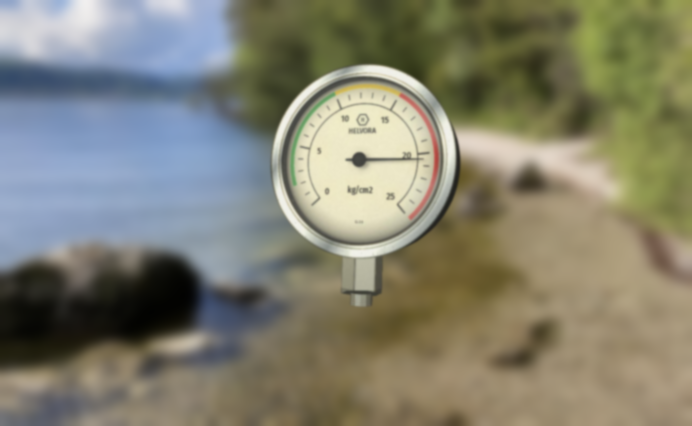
20.5; kg/cm²
